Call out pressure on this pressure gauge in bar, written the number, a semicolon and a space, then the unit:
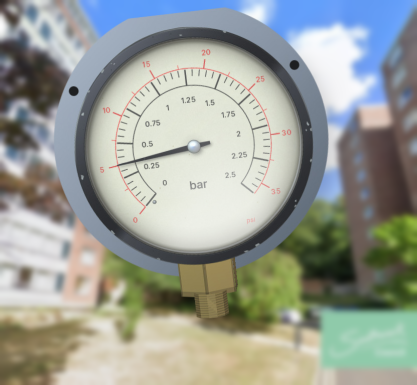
0.35; bar
